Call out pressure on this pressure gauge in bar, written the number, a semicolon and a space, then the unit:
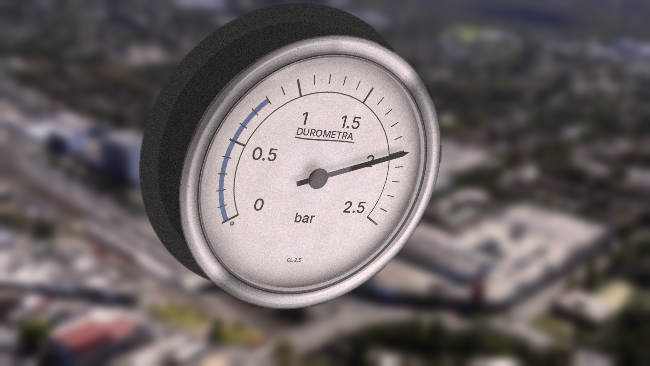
2; bar
